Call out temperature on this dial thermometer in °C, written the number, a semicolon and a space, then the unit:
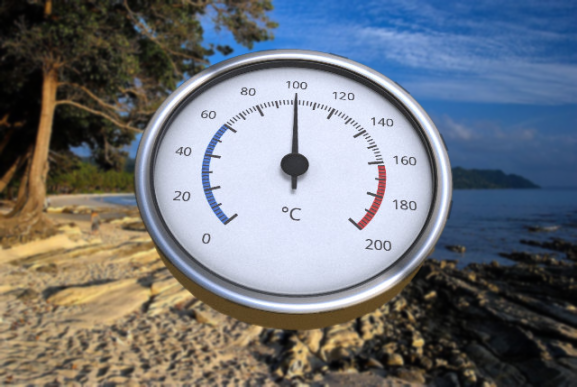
100; °C
